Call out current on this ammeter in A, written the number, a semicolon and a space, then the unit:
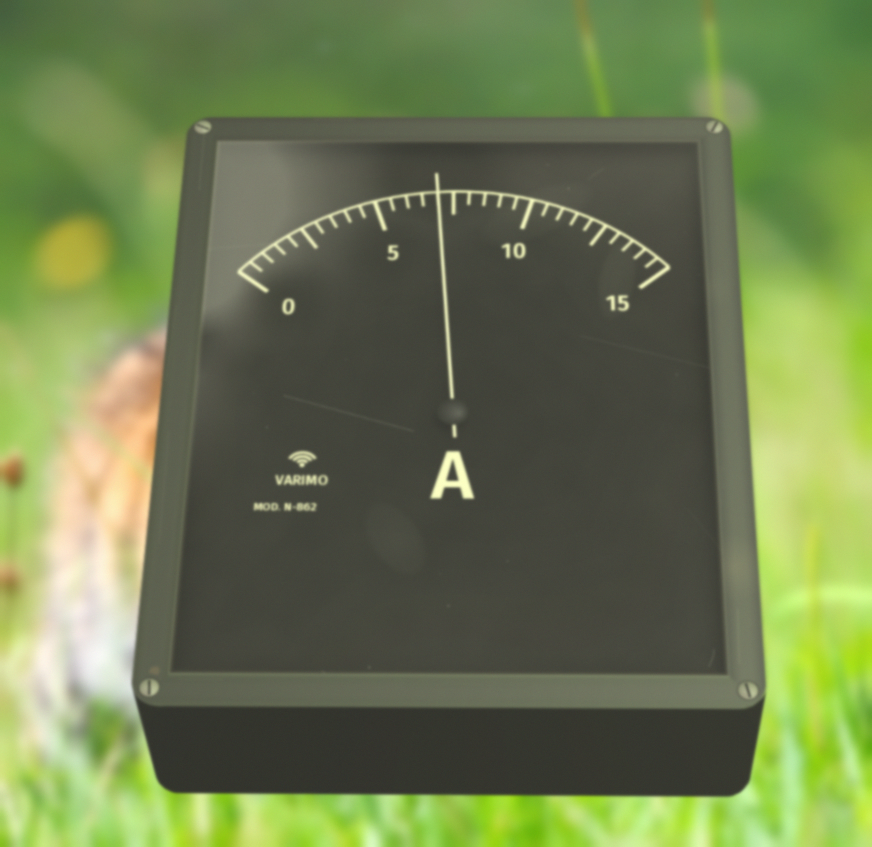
7; A
